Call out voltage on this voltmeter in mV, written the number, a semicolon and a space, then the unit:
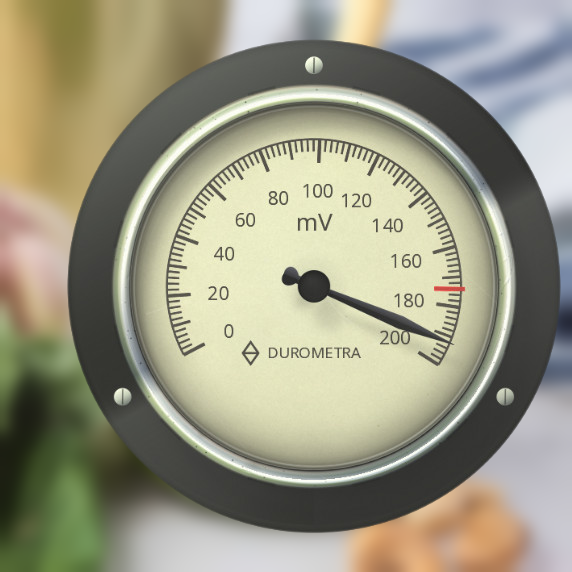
192; mV
